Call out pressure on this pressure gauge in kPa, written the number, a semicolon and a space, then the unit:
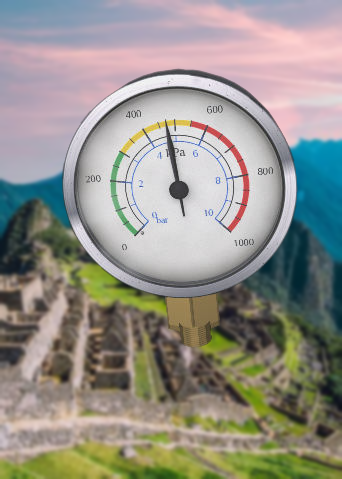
475; kPa
